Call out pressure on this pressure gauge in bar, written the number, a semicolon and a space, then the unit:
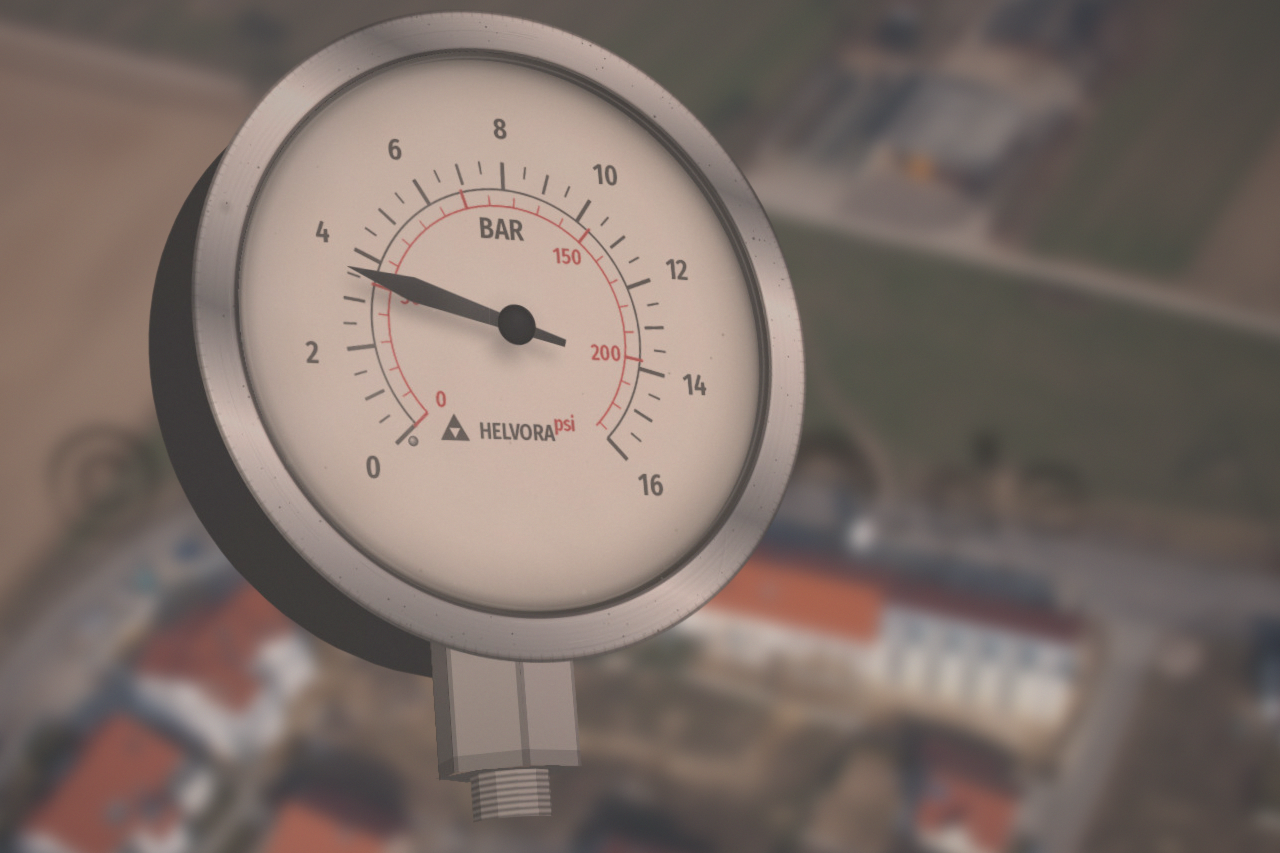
3.5; bar
